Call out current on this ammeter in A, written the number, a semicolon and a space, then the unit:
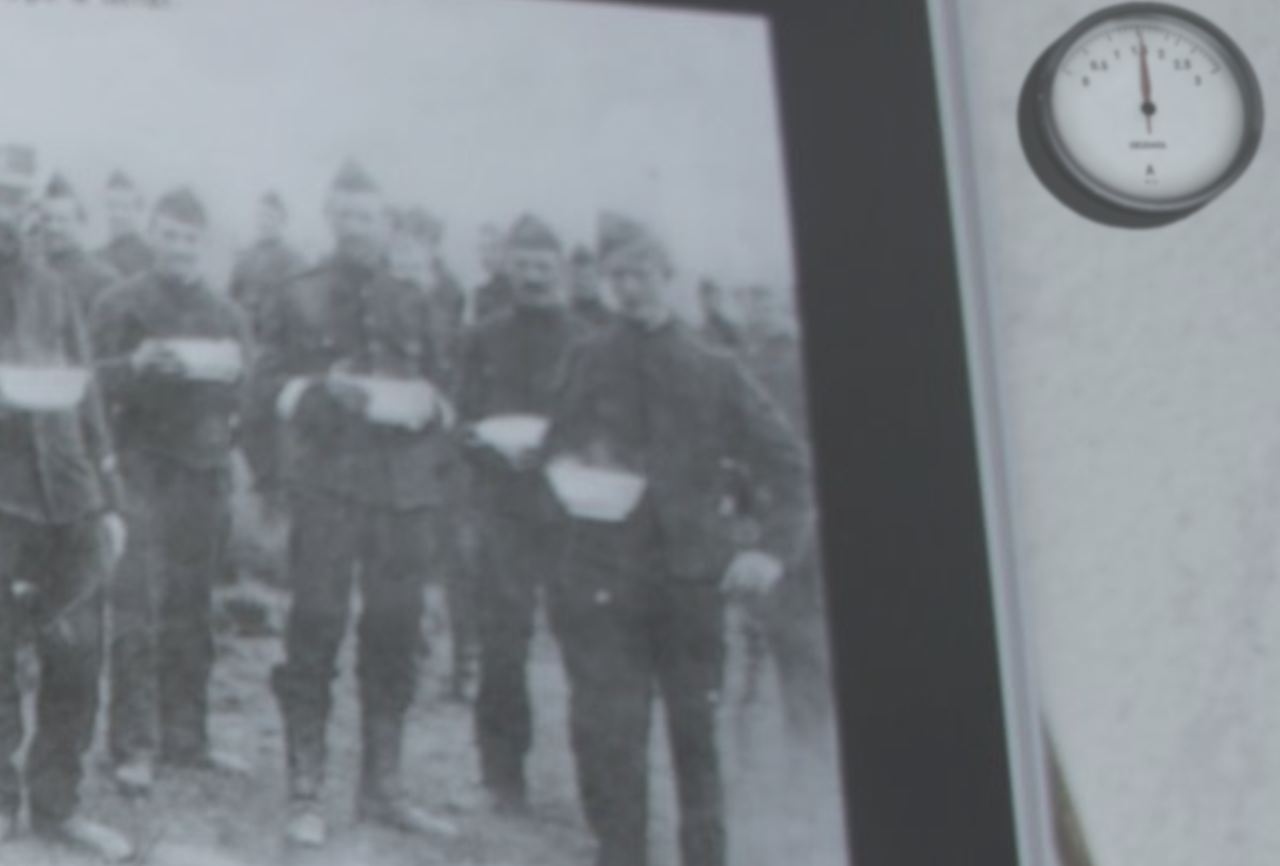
1.5; A
